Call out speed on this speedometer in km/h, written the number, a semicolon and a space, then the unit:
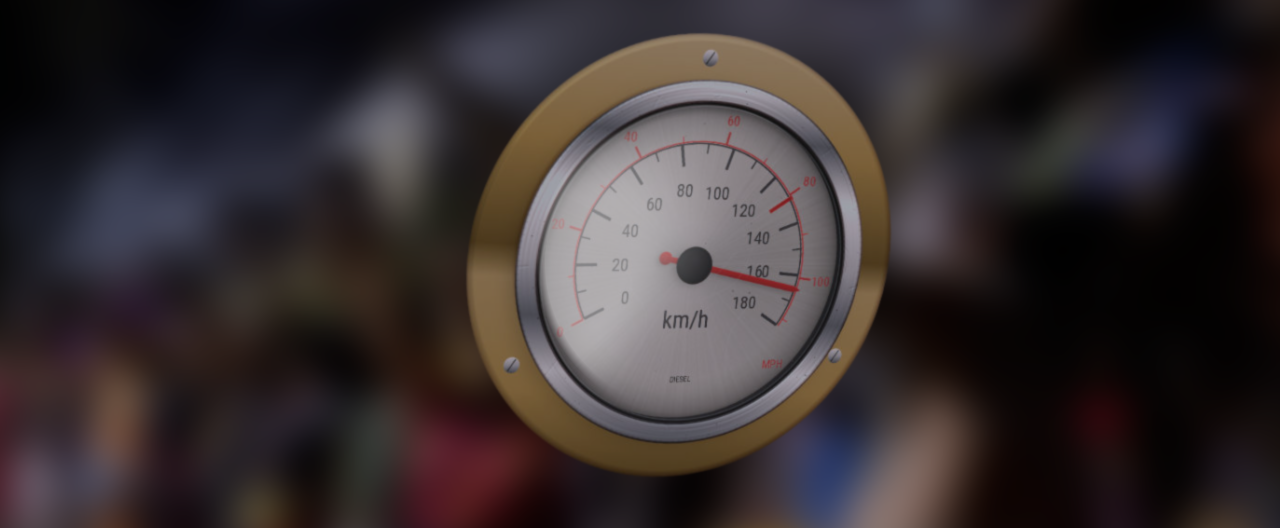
165; km/h
